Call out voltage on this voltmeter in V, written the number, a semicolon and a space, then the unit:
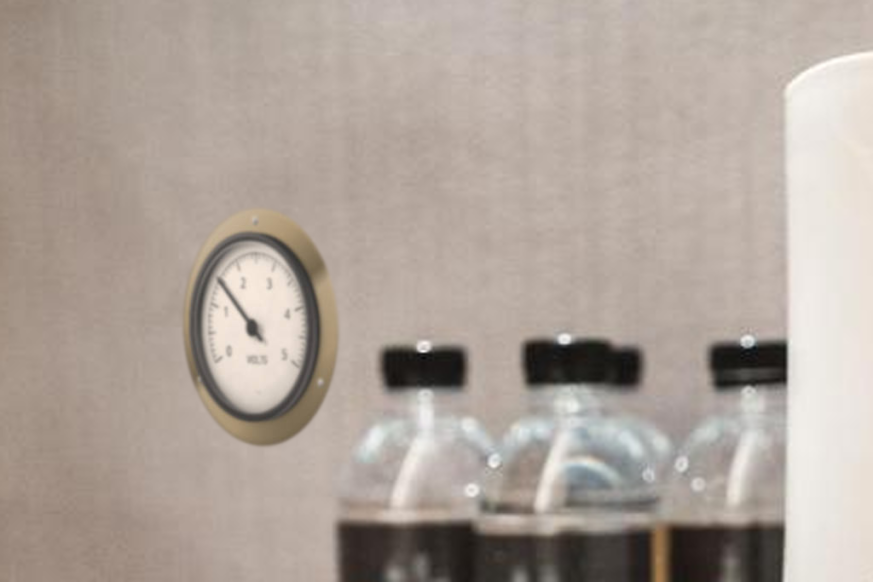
1.5; V
